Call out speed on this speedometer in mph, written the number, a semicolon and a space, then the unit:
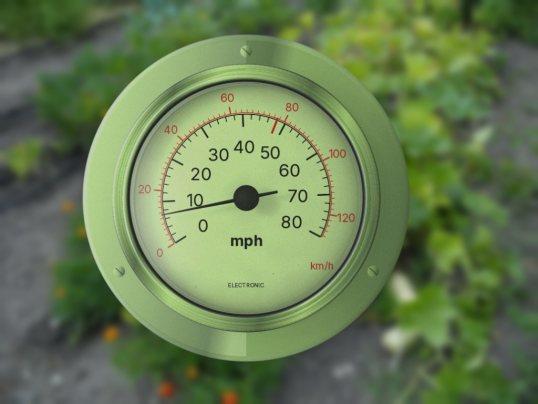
7; mph
